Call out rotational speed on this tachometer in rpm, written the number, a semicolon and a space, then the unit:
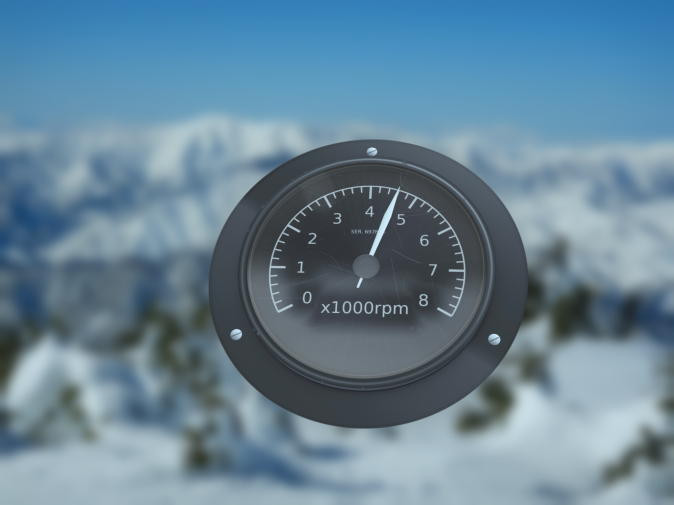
4600; rpm
